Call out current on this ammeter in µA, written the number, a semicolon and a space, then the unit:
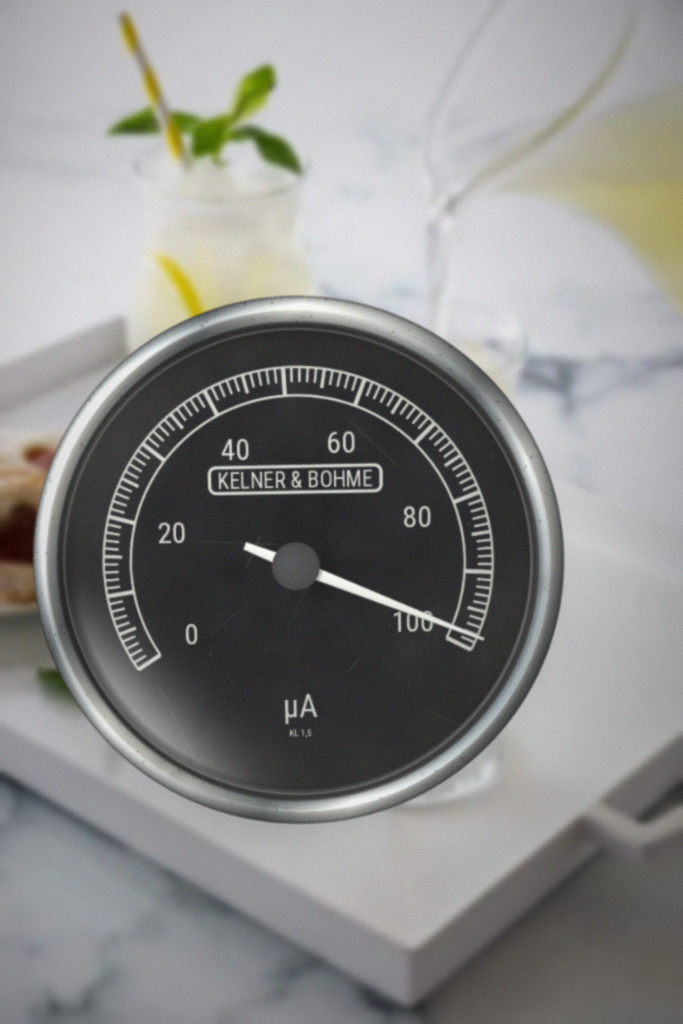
98; µA
